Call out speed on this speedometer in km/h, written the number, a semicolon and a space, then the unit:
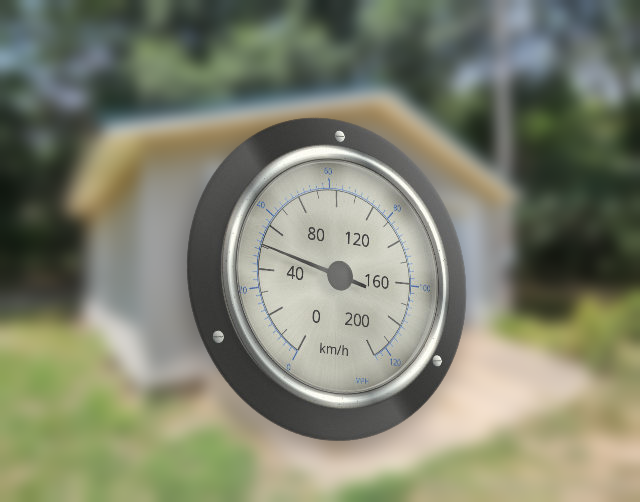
50; km/h
